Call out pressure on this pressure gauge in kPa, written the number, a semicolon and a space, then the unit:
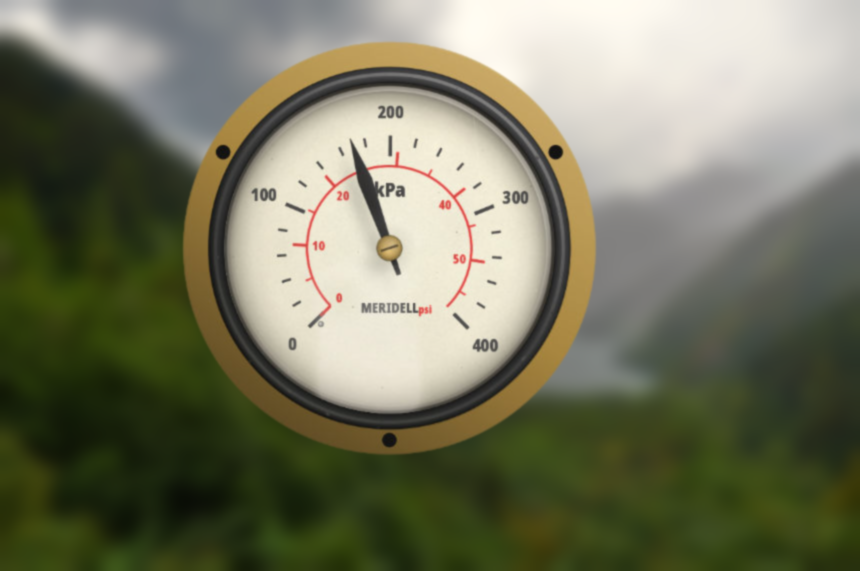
170; kPa
